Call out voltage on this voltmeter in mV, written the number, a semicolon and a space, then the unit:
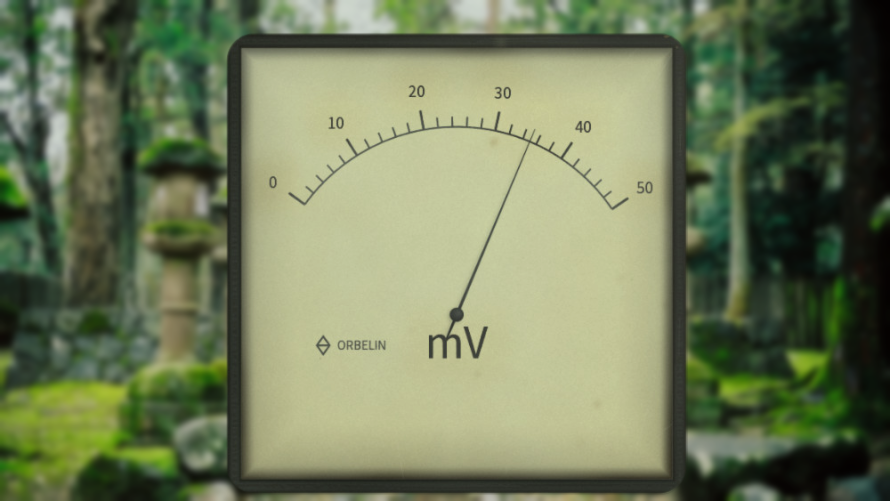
35; mV
